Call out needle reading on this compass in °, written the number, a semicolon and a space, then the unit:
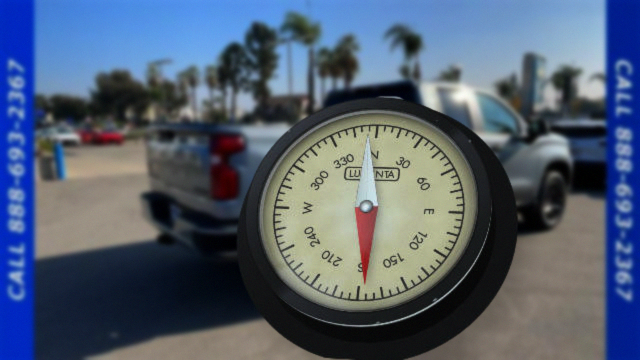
175; °
